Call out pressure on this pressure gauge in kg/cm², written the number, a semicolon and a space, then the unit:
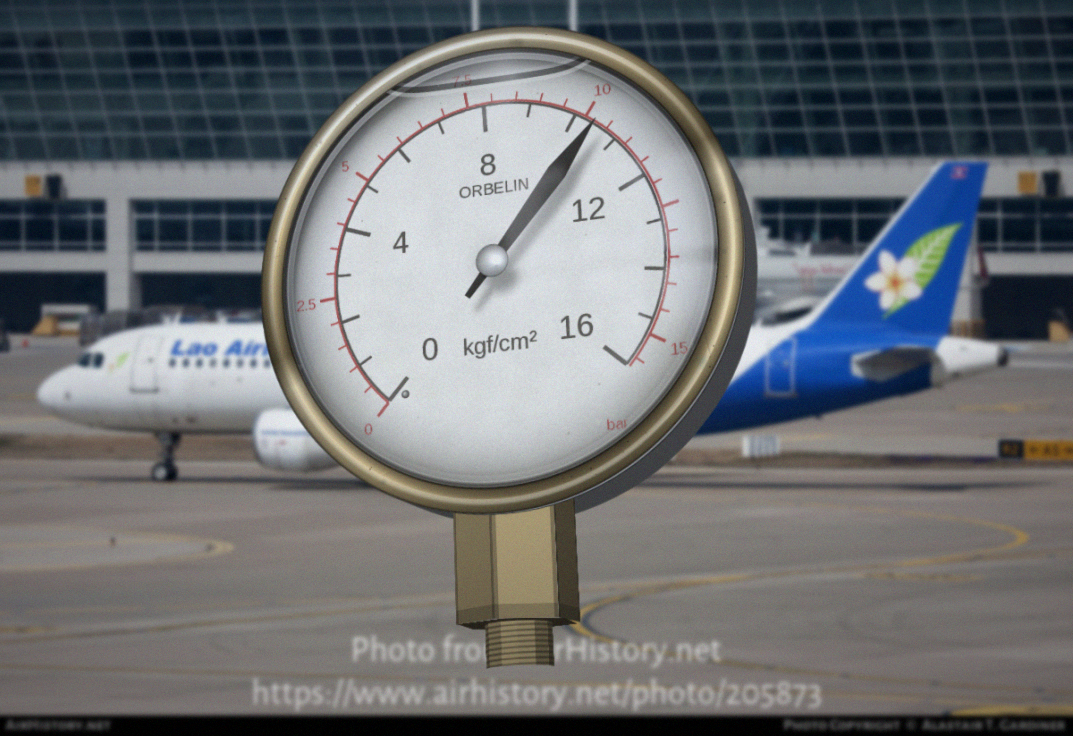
10.5; kg/cm²
